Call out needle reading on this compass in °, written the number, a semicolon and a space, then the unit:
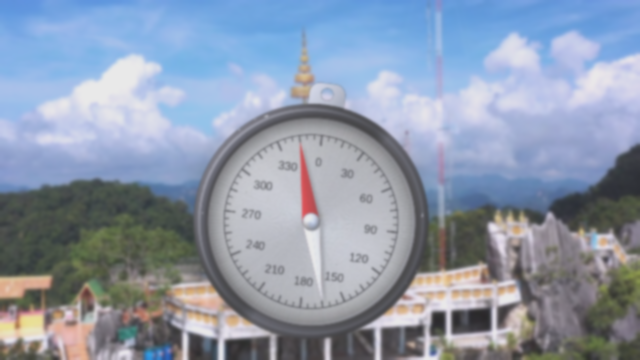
345; °
